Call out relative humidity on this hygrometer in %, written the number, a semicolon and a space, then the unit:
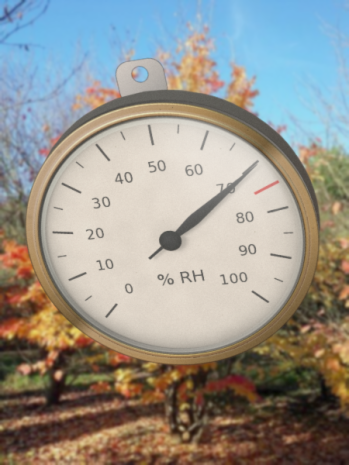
70; %
